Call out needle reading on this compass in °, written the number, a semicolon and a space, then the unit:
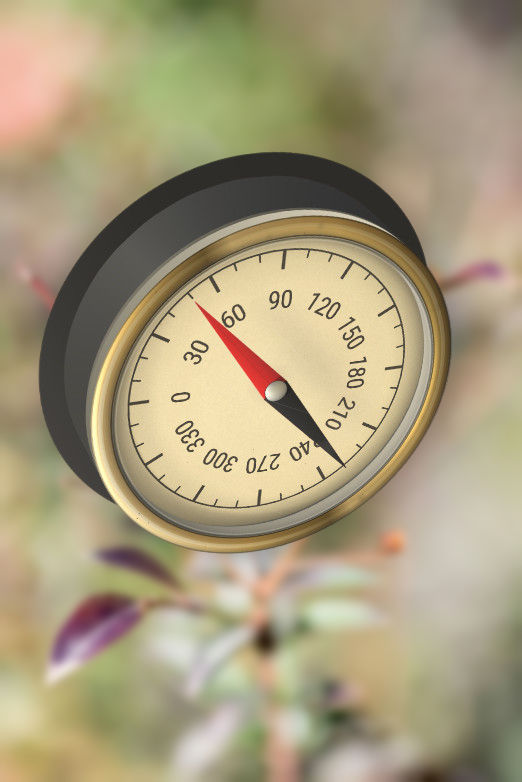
50; °
